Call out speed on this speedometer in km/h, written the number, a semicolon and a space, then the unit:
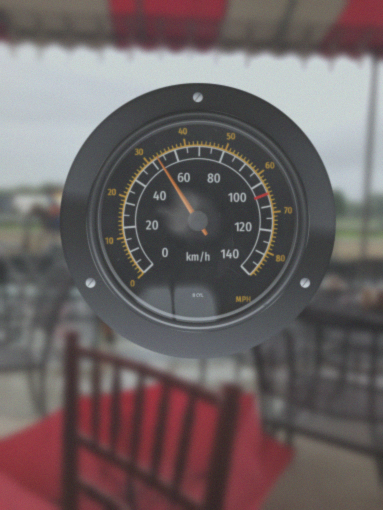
52.5; km/h
